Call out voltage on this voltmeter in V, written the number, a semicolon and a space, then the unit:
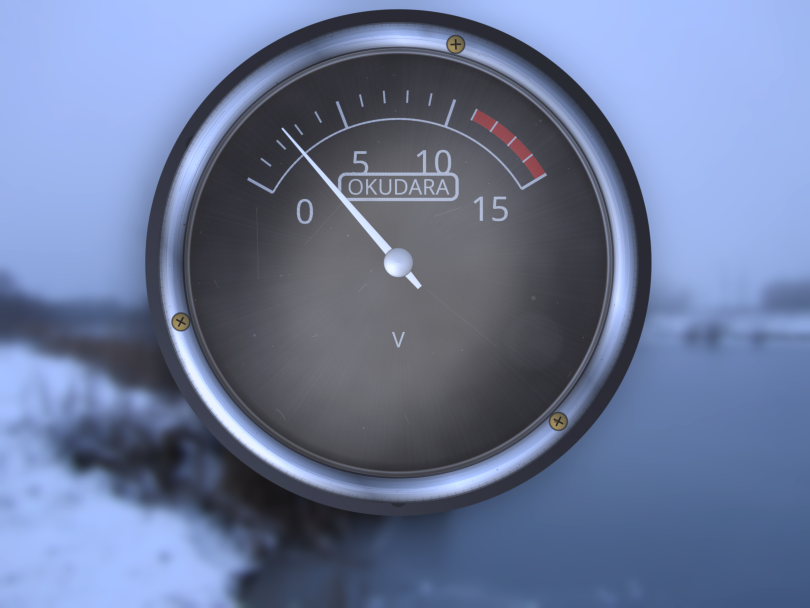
2.5; V
